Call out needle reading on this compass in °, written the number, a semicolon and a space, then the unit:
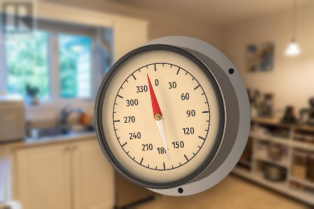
350; °
